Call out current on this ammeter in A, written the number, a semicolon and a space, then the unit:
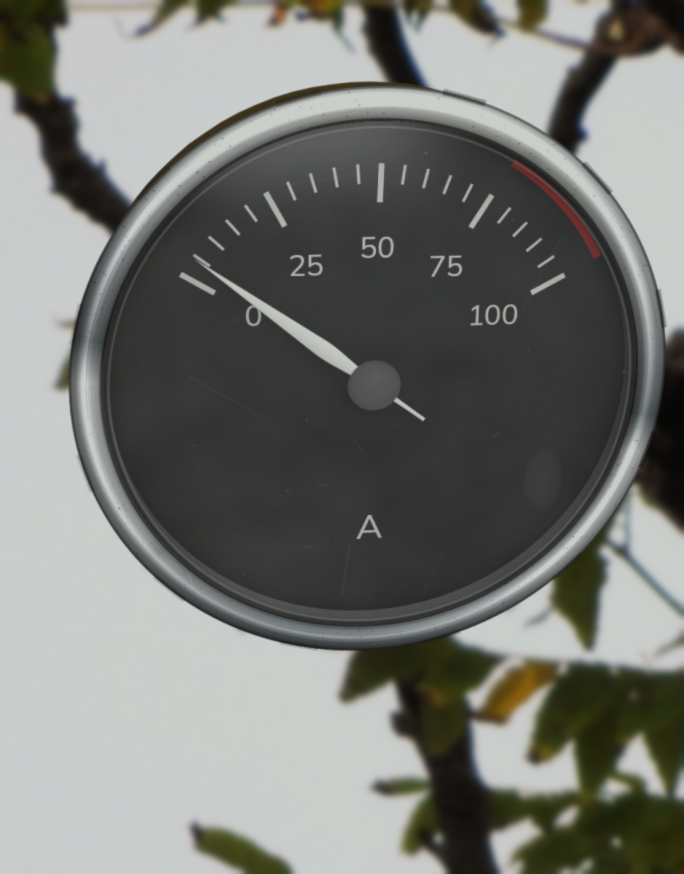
5; A
